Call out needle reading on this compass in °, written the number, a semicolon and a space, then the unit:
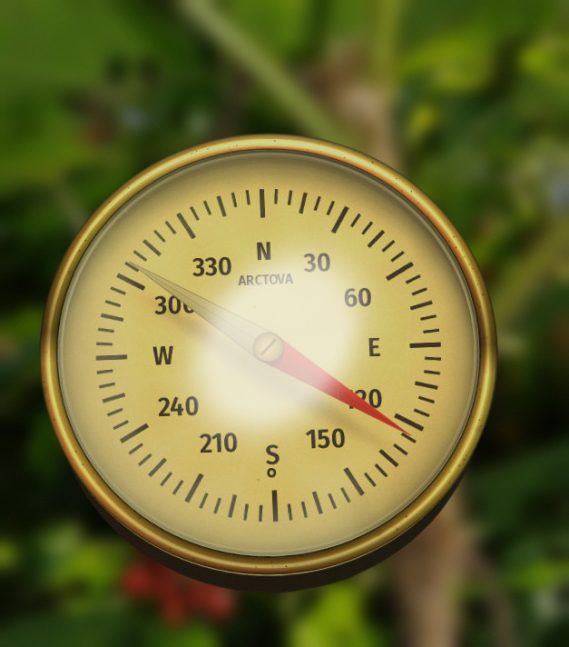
125; °
